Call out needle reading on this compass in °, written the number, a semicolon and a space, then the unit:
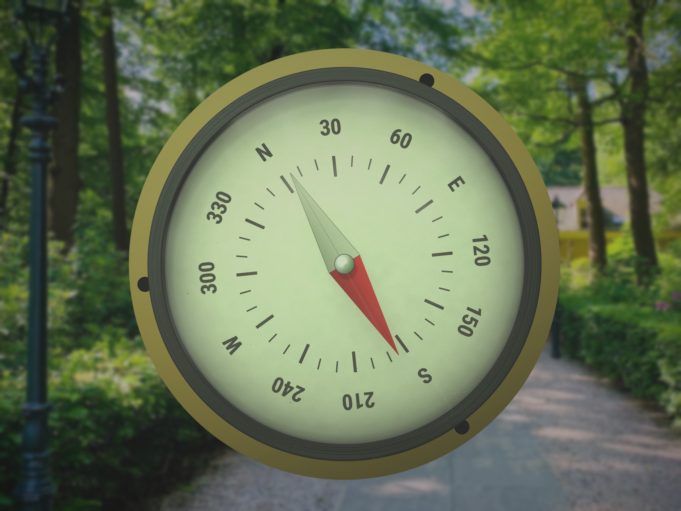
185; °
